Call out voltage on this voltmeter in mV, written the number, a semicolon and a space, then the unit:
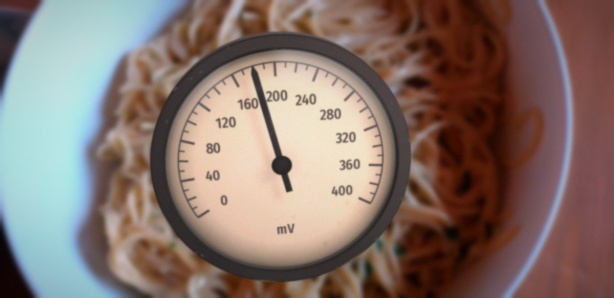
180; mV
